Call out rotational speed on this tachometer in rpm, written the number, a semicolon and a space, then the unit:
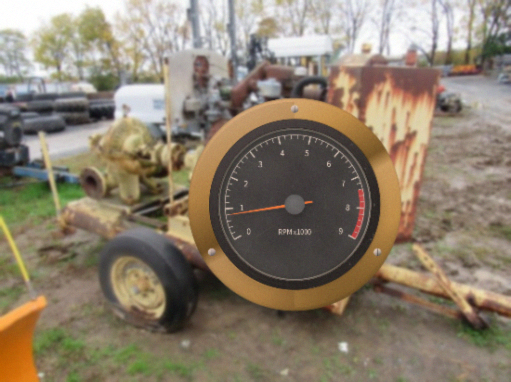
800; rpm
